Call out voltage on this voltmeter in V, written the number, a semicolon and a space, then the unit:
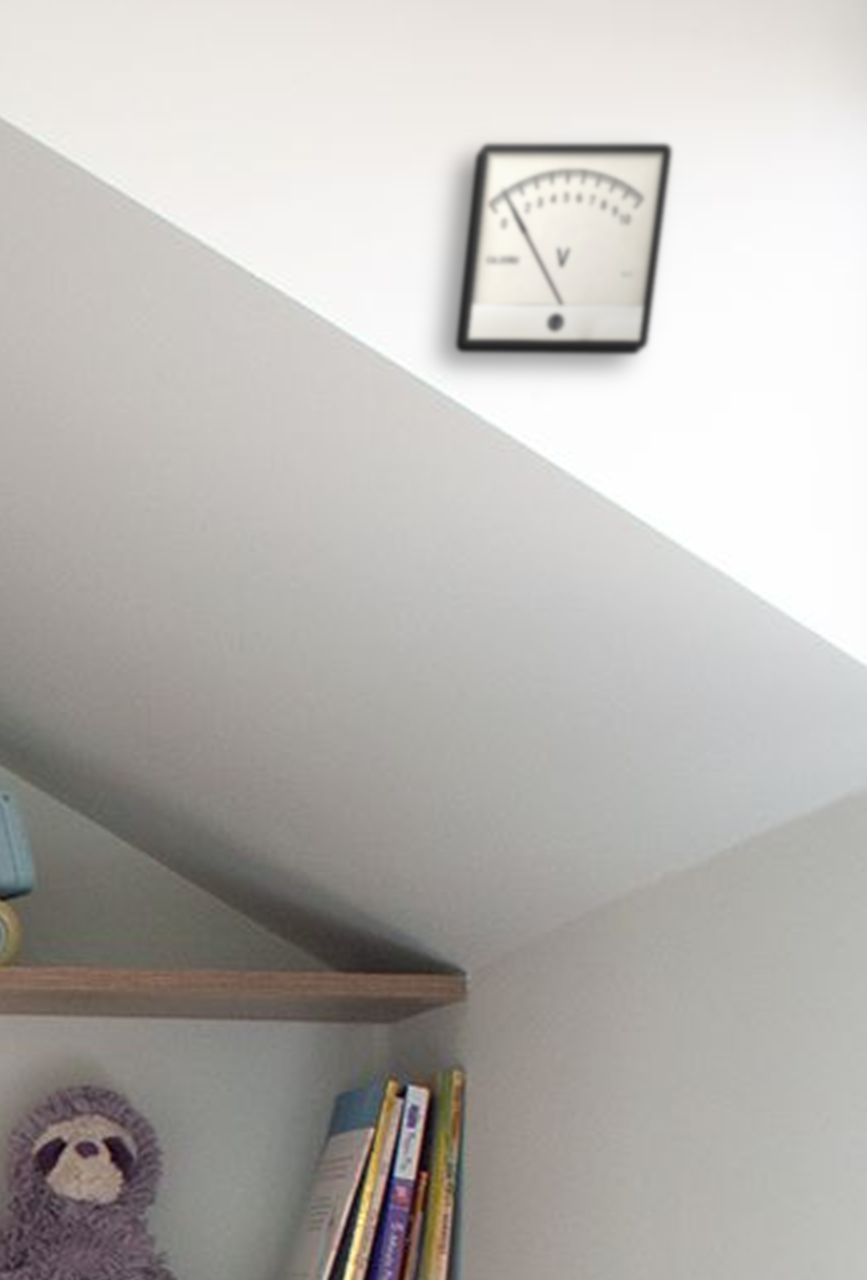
1; V
